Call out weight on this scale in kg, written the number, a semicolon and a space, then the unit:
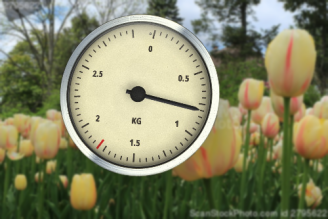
0.8; kg
